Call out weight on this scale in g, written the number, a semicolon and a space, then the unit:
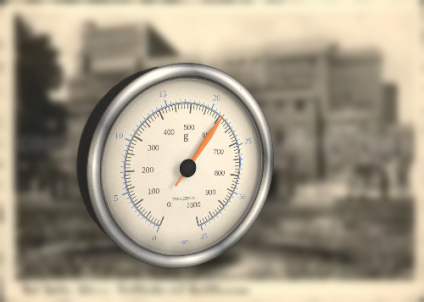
600; g
